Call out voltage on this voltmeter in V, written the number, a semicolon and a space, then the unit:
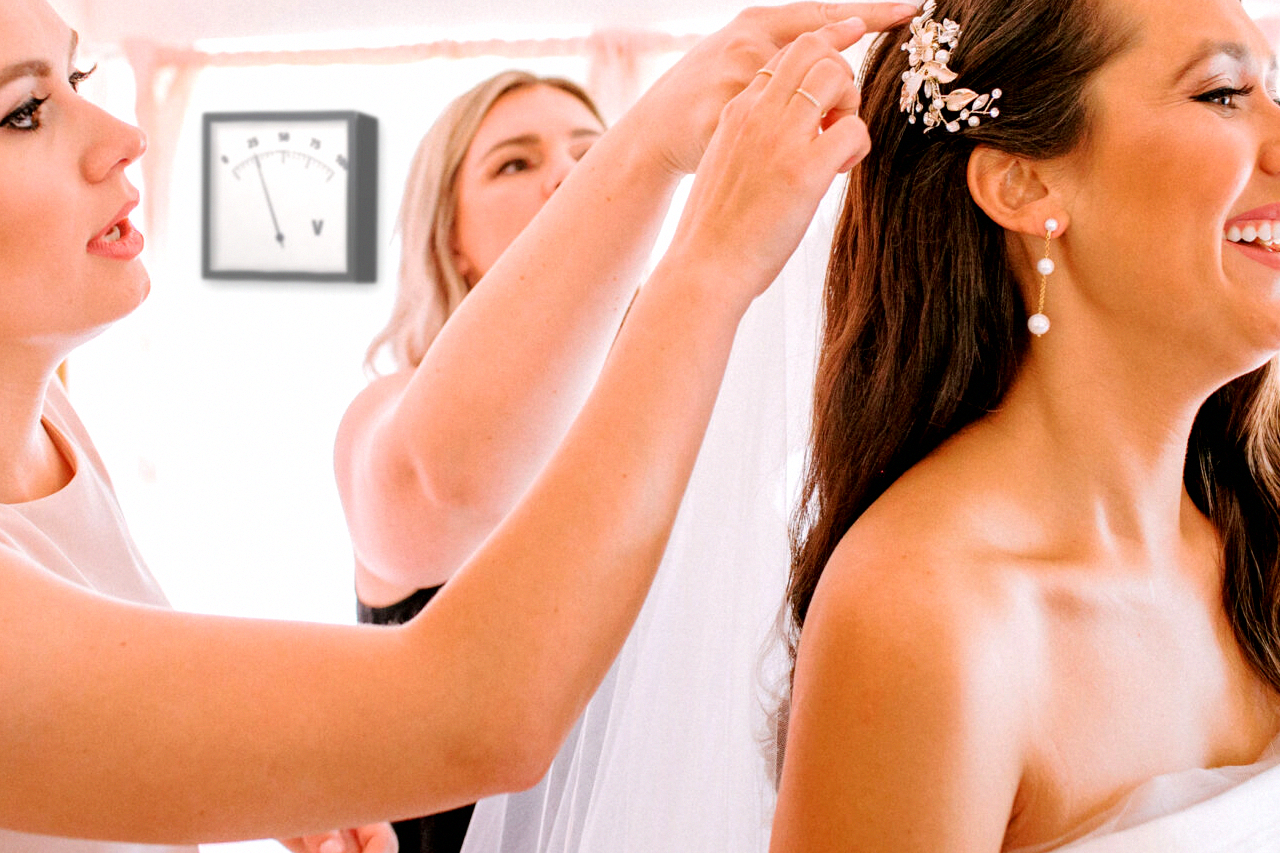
25; V
